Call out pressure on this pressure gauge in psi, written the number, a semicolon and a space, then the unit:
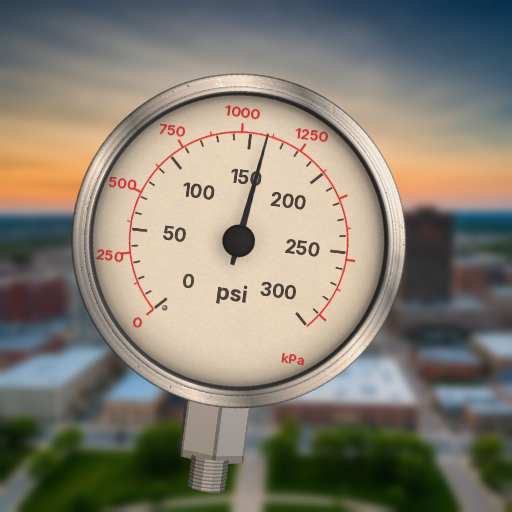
160; psi
